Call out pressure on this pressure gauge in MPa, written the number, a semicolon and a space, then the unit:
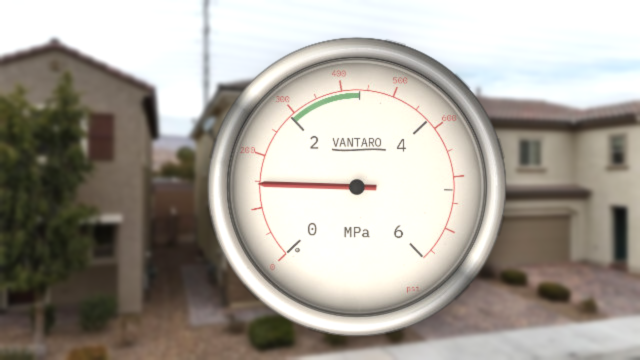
1; MPa
